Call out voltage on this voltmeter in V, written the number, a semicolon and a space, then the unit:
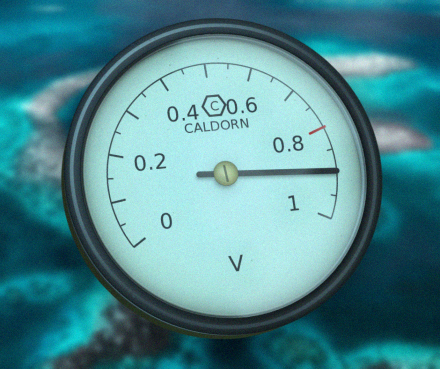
0.9; V
